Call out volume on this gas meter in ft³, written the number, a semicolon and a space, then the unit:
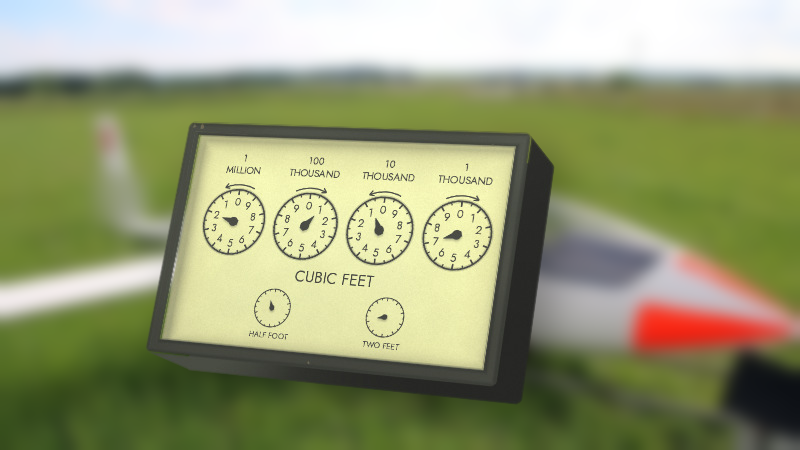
210700; ft³
